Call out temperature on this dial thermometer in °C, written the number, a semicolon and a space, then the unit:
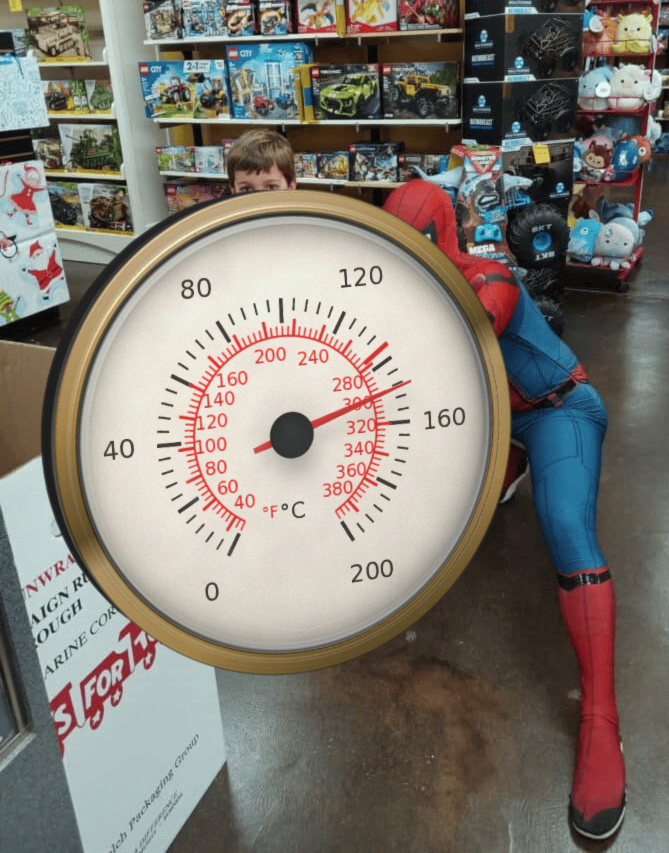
148; °C
